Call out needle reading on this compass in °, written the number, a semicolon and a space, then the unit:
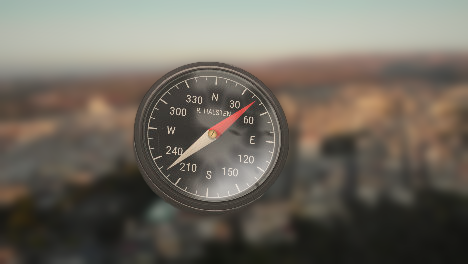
45; °
